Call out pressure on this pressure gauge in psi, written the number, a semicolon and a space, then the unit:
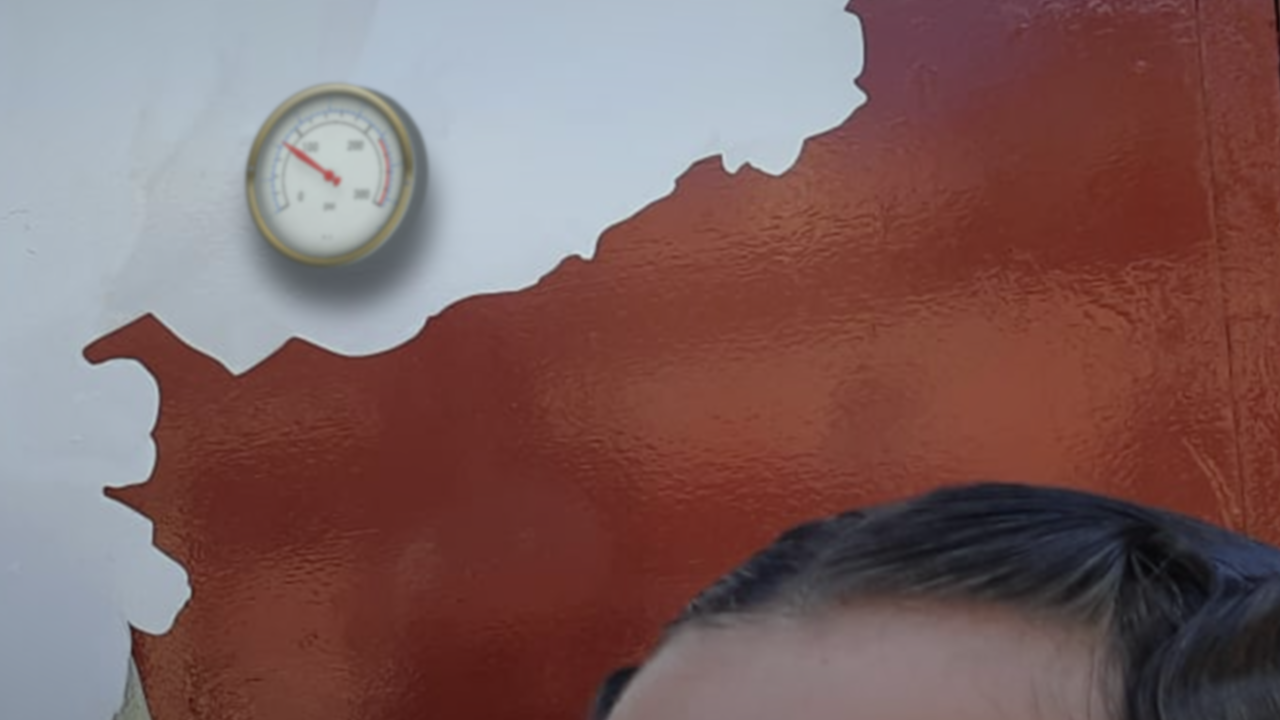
80; psi
